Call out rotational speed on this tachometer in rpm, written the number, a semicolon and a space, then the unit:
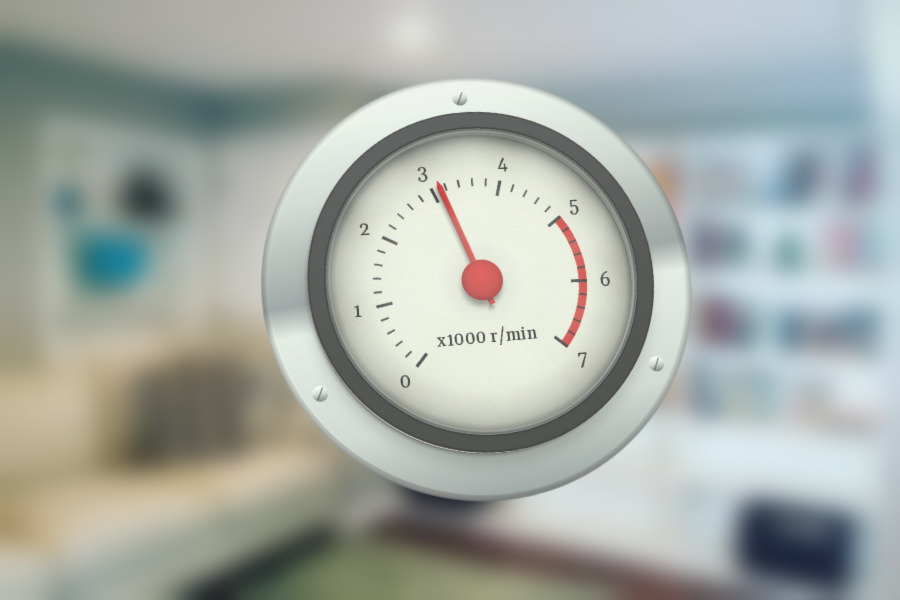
3100; rpm
